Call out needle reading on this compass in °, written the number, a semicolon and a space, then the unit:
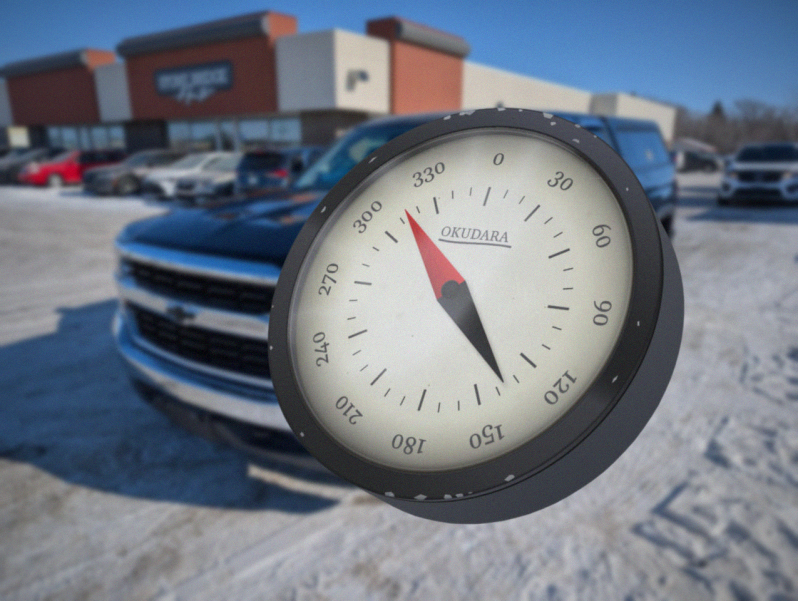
315; °
